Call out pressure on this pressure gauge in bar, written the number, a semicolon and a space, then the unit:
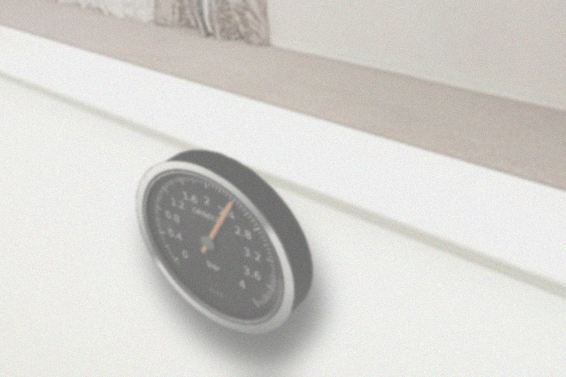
2.4; bar
